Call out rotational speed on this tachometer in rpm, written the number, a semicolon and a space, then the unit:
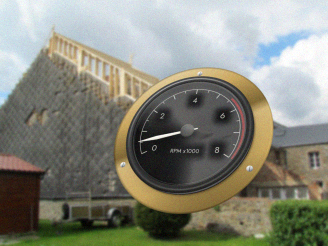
500; rpm
